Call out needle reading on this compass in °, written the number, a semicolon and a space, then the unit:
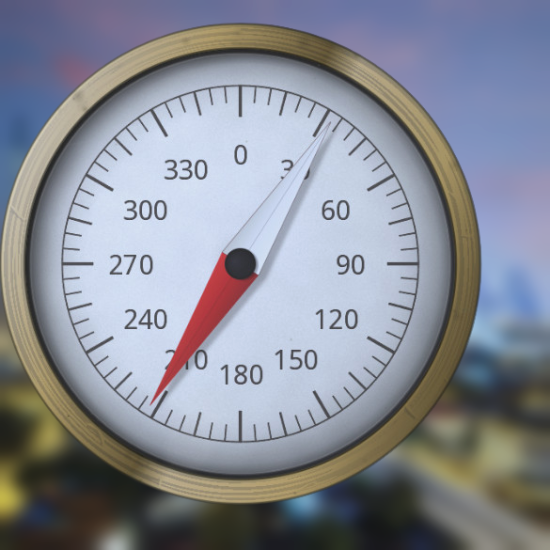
212.5; °
